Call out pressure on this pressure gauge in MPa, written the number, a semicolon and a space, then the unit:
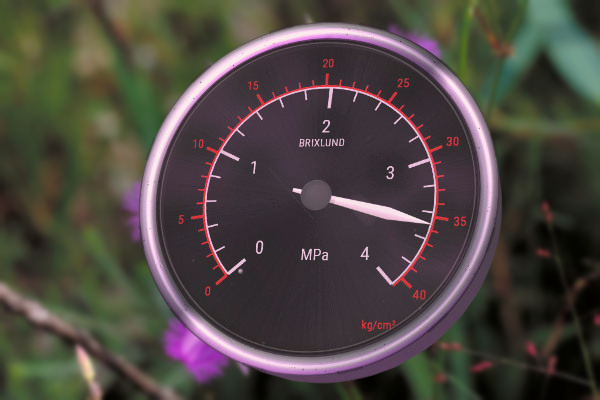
3.5; MPa
